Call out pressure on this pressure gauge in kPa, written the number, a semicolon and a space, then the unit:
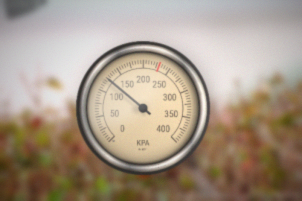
125; kPa
